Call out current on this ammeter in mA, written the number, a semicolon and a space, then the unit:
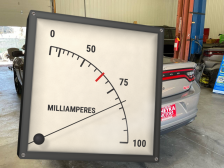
82.5; mA
